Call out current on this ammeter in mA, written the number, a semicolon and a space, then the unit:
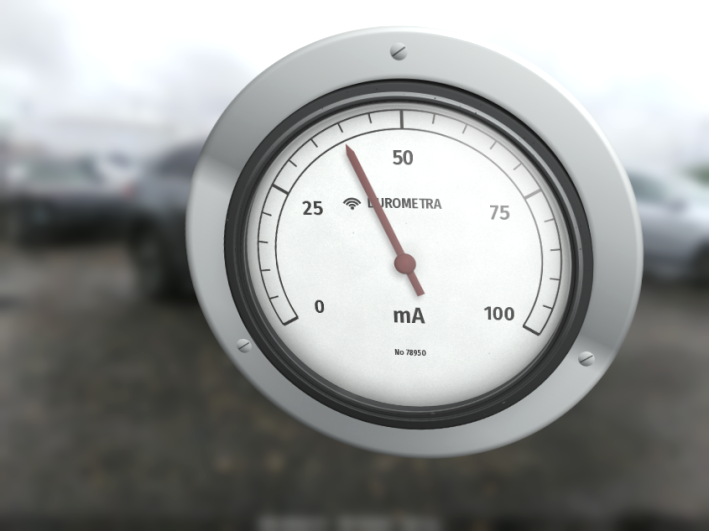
40; mA
